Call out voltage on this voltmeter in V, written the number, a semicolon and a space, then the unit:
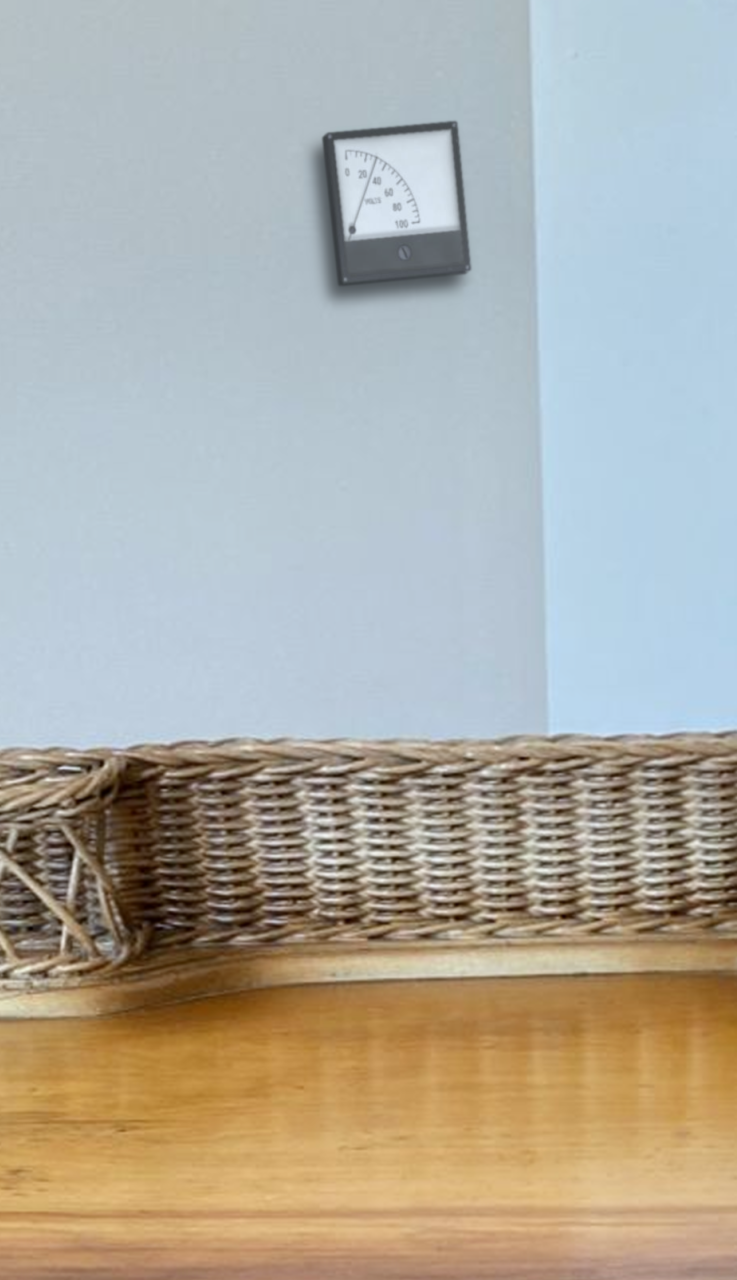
30; V
